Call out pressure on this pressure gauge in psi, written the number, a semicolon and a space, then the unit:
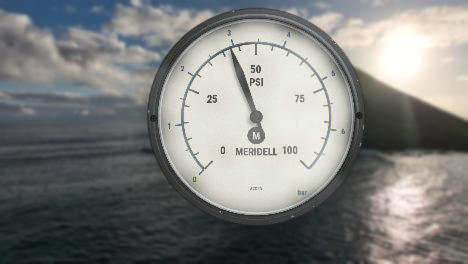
42.5; psi
